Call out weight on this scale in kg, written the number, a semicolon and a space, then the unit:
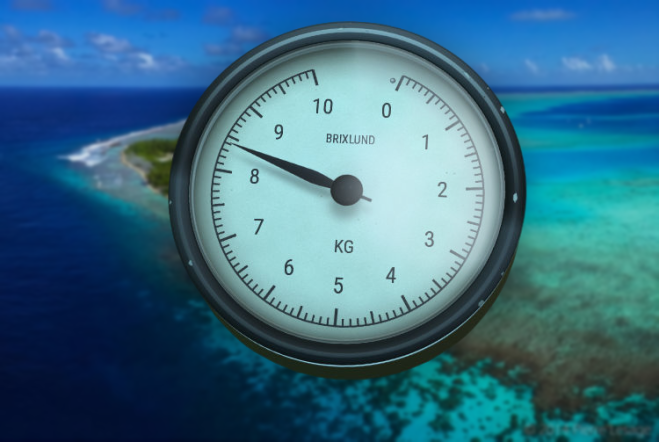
8.4; kg
